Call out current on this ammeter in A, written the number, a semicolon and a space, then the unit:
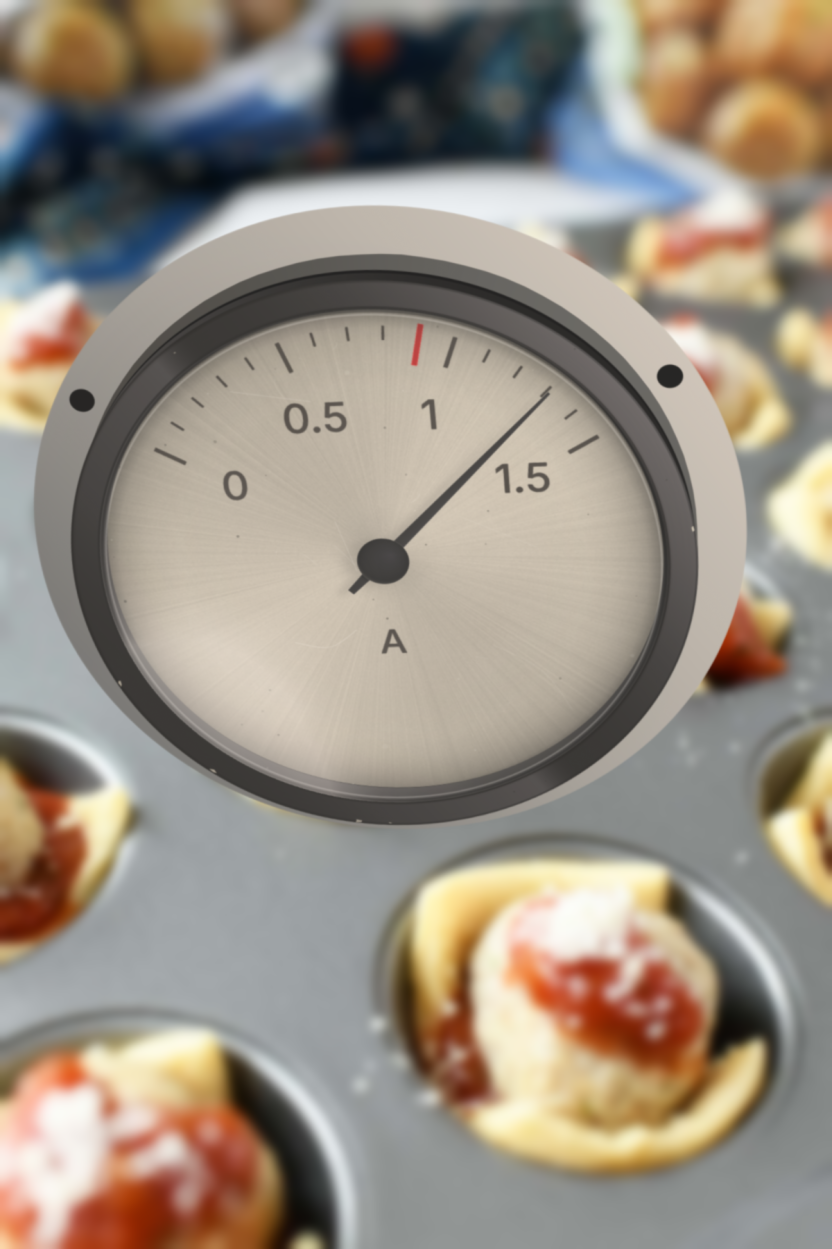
1.3; A
